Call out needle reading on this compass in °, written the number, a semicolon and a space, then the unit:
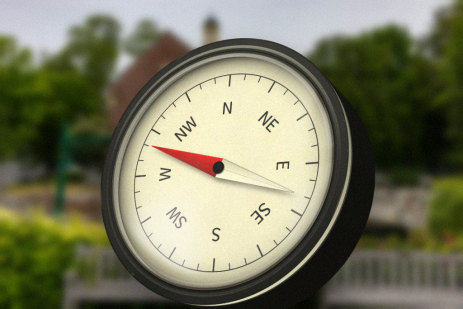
290; °
